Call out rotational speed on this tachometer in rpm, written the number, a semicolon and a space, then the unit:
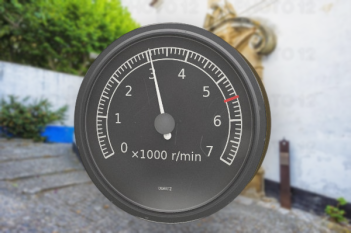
3100; rpm
